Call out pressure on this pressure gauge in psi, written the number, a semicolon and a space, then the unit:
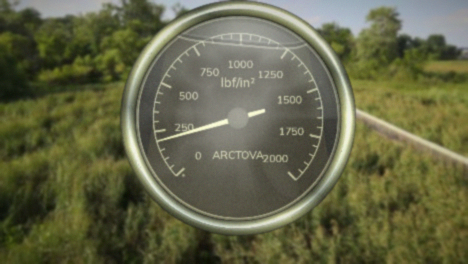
200; psi
